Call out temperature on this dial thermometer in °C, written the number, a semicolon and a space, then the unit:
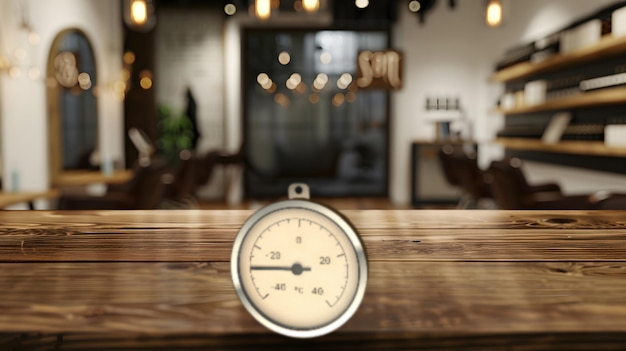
-28; °C
